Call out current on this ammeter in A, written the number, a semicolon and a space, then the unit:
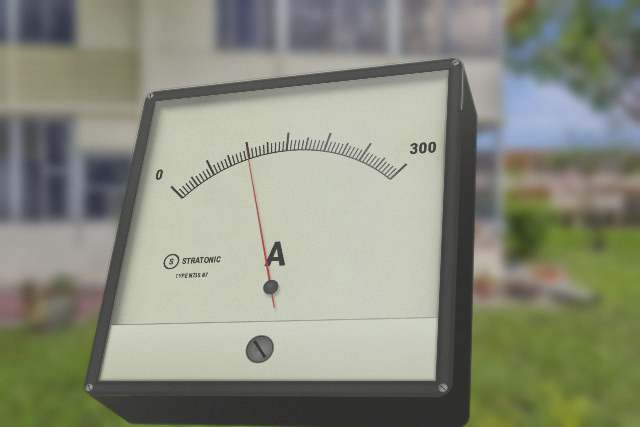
100; A
